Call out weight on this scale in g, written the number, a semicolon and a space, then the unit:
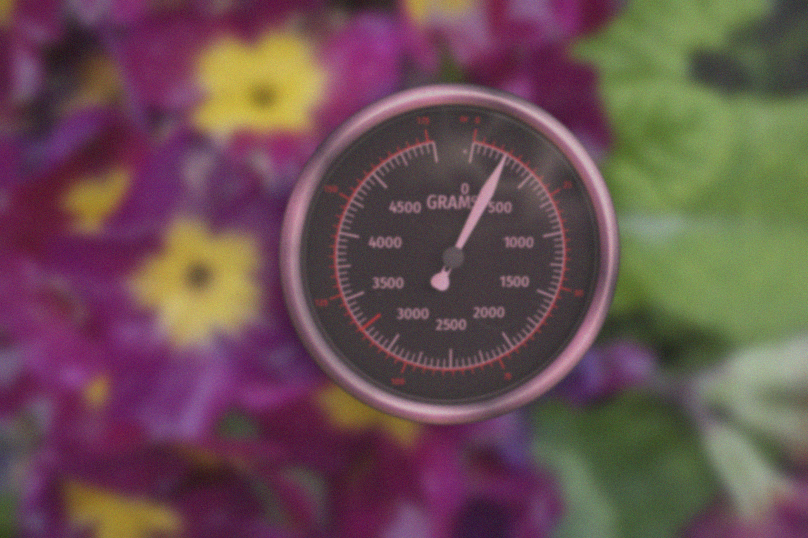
250; g
